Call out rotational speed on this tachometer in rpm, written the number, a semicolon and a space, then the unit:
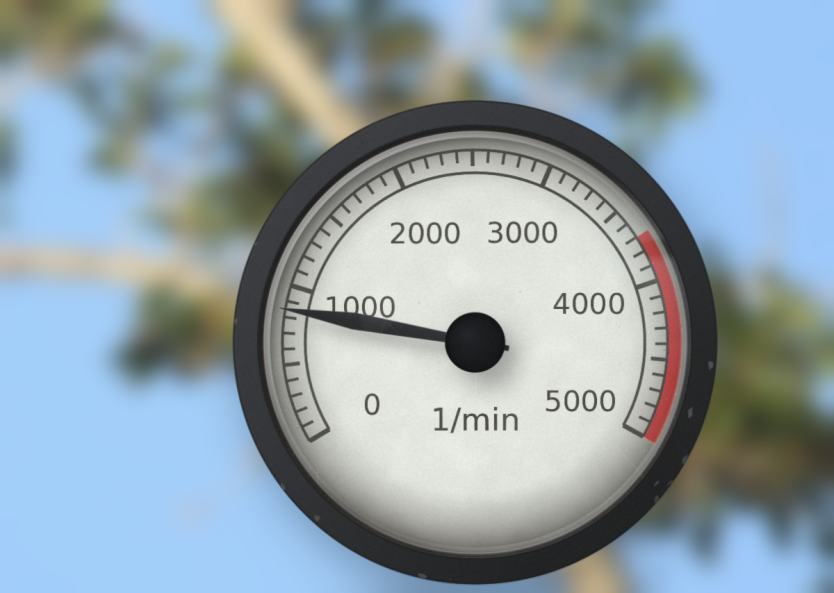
850; rpm
